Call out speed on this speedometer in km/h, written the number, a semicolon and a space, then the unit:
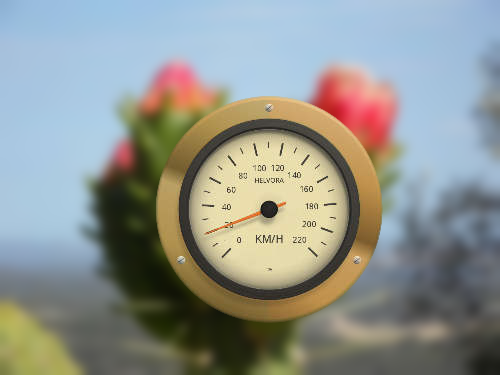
20; km/h
